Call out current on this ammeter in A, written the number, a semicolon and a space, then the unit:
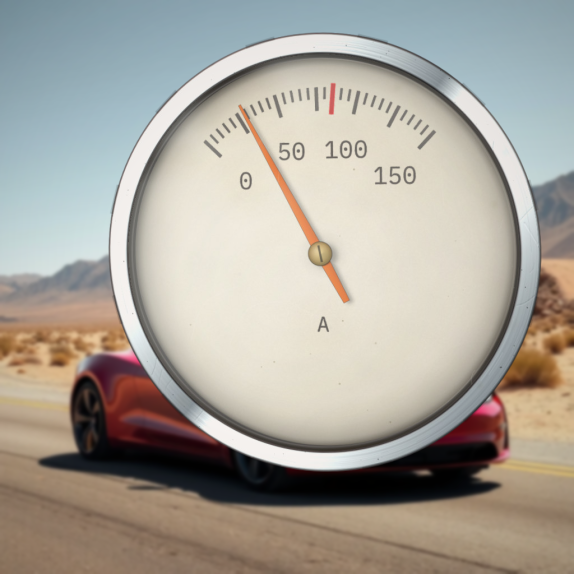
30; A
